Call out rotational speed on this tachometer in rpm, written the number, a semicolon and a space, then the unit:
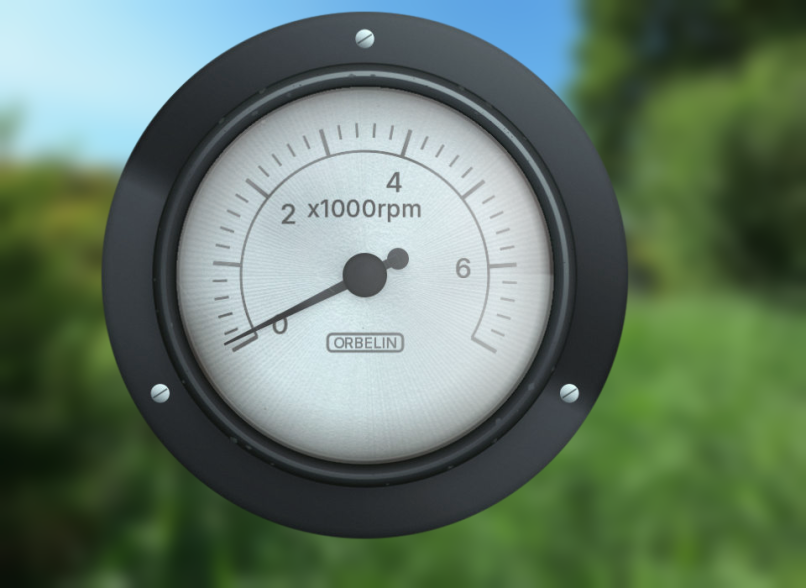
100; rpm
